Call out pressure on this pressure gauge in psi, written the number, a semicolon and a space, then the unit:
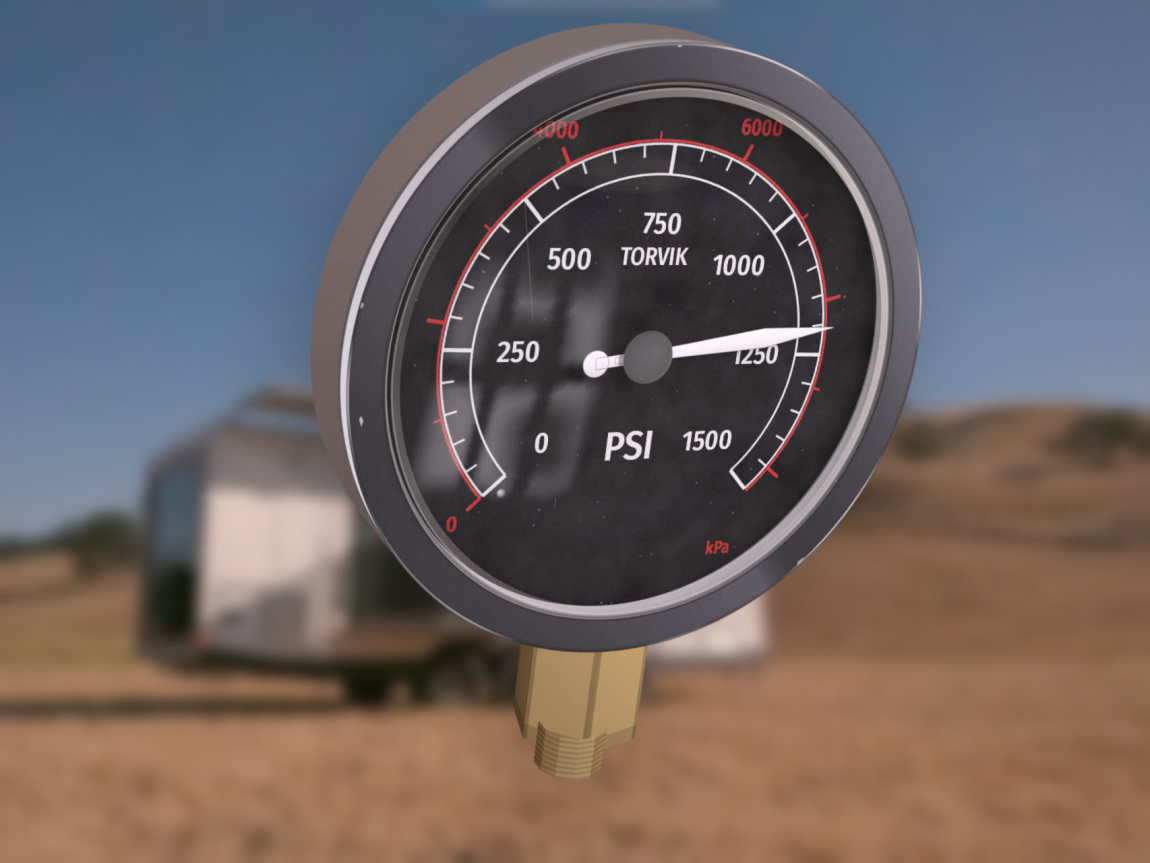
1200; psi
